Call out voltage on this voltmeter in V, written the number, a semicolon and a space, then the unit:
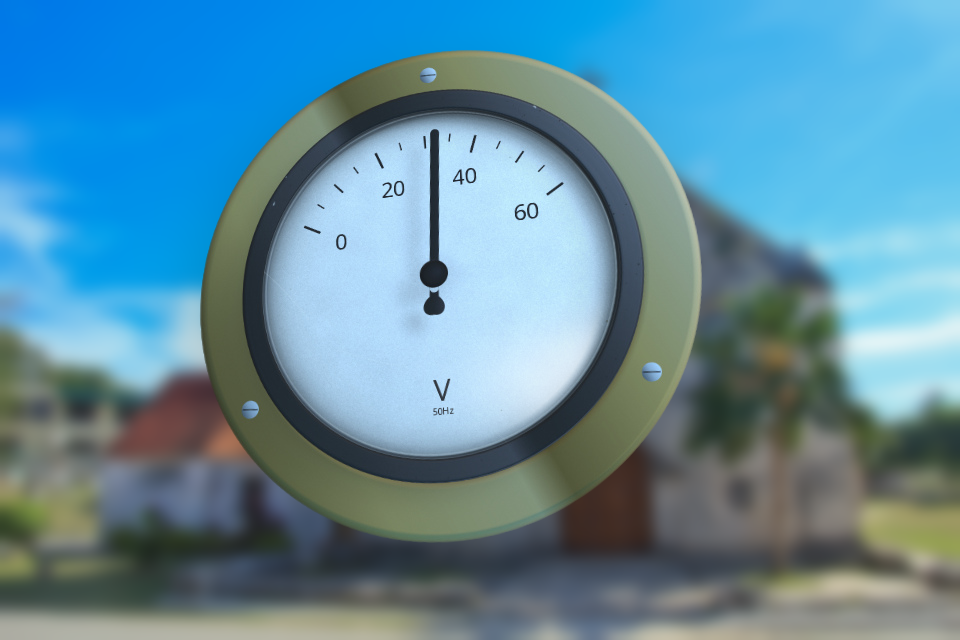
32.5; V
